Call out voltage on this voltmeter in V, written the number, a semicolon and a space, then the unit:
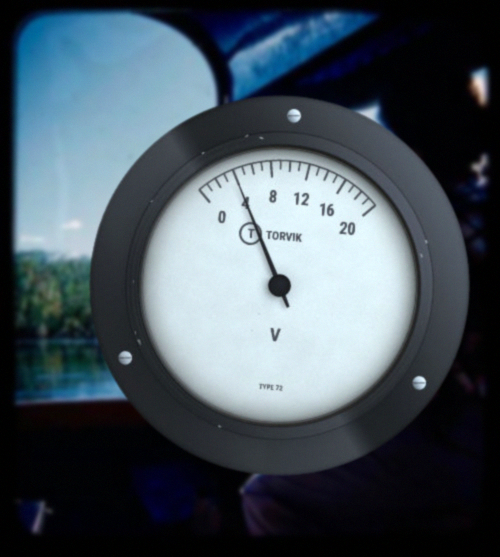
4; V
